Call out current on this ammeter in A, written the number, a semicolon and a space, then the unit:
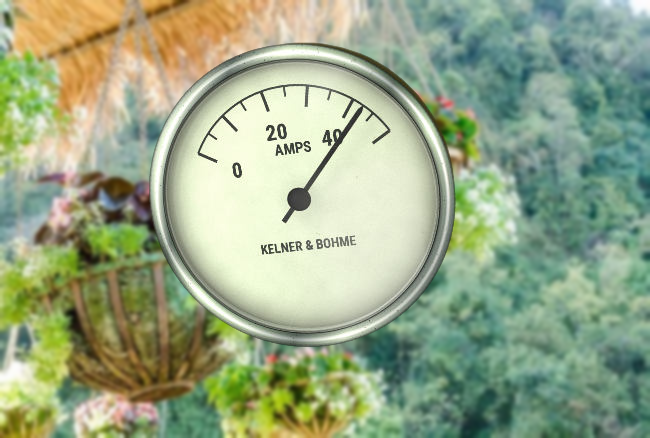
42.5; A
